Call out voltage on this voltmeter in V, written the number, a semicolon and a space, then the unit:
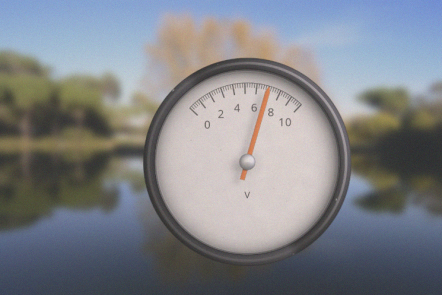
7; V
